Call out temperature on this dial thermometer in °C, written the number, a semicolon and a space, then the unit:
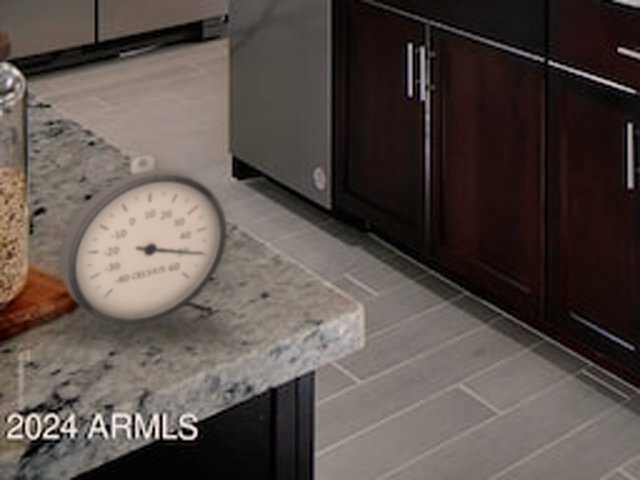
50; °C
